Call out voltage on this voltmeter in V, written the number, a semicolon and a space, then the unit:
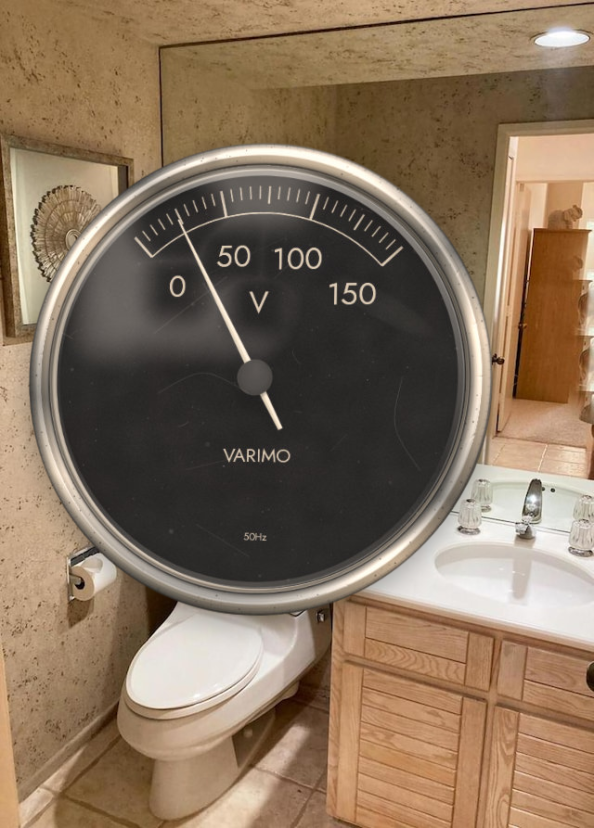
25; V
